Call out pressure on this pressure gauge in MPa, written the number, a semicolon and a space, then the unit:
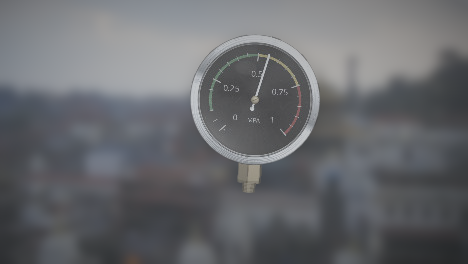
0.55; MPa
